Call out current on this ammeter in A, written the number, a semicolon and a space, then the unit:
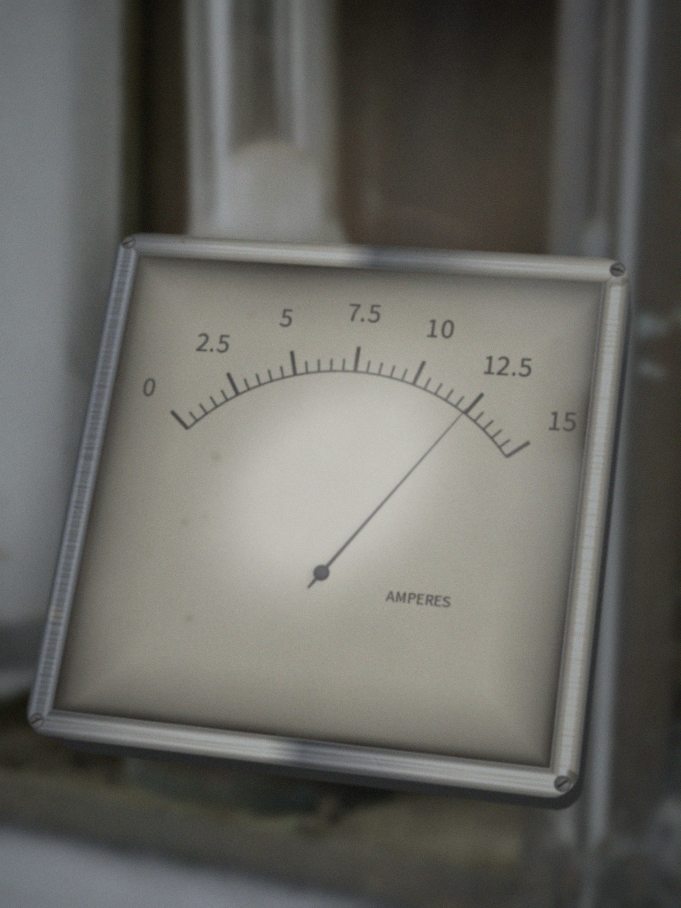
12.5; A
